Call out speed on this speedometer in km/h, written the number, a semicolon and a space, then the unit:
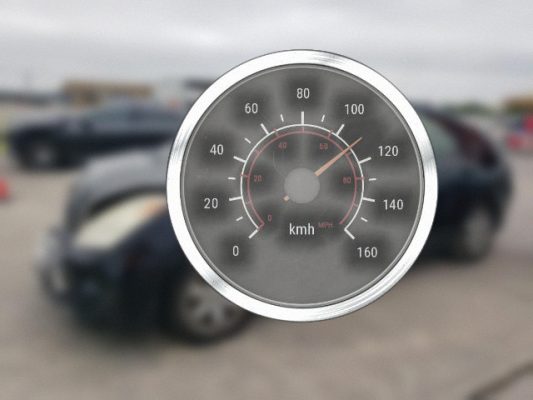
110; km/h
